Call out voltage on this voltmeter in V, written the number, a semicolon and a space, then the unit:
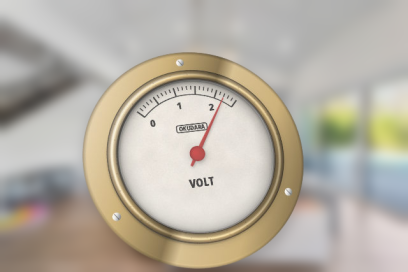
2.2; V
